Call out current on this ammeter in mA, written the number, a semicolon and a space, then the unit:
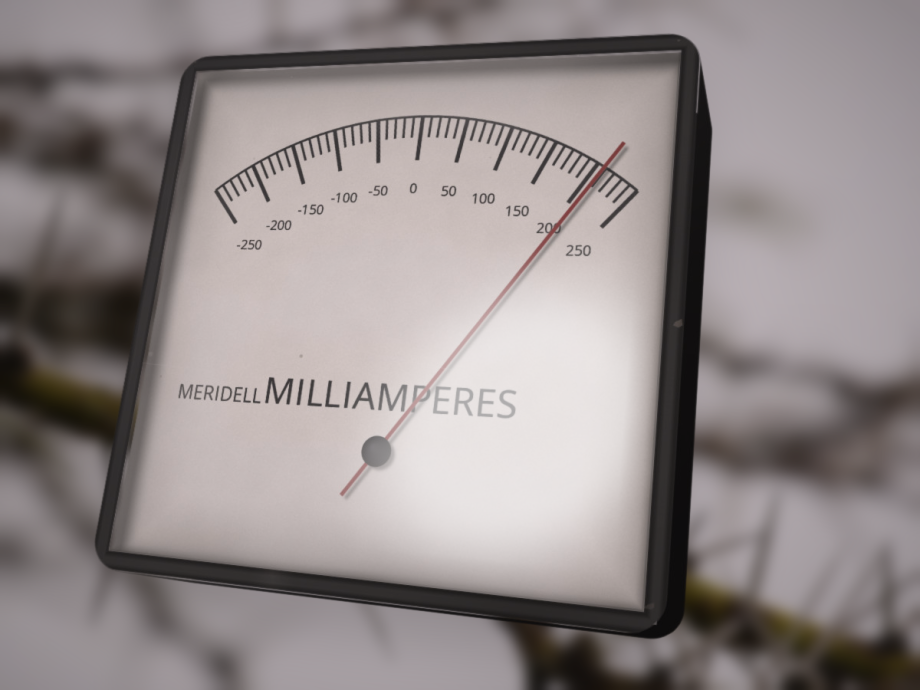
210; mA
